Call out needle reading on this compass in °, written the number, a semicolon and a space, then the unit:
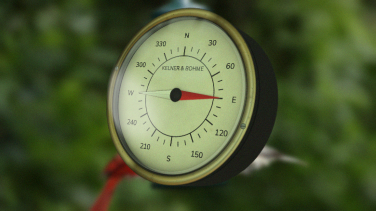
90; °
